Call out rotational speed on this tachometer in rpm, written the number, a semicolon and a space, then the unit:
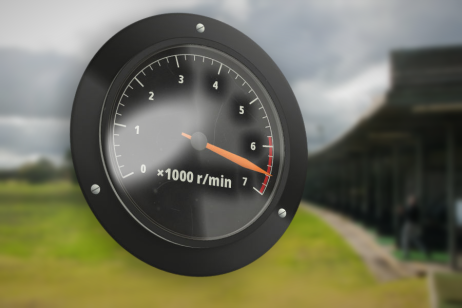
6600; rpm
